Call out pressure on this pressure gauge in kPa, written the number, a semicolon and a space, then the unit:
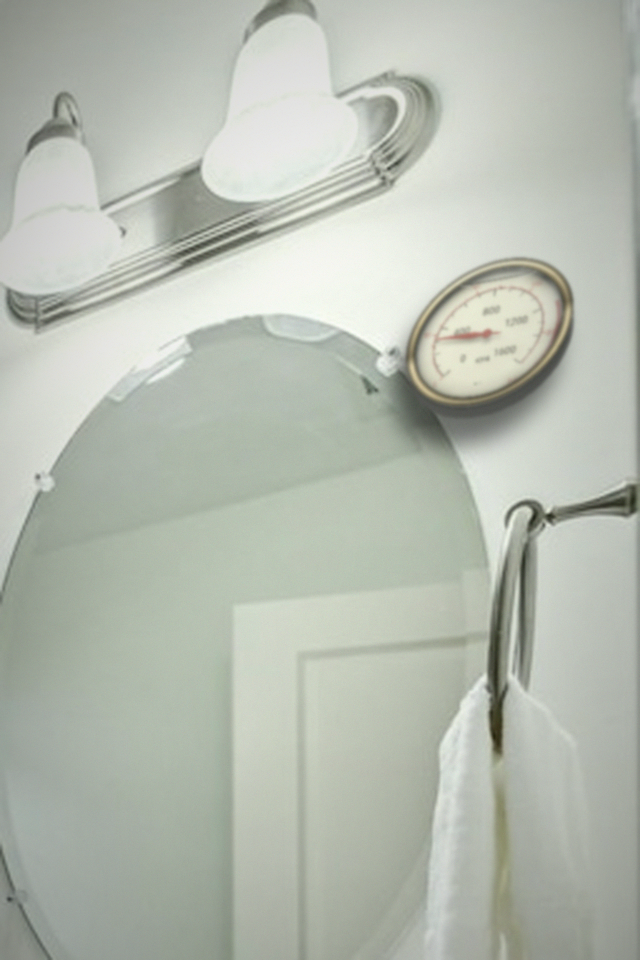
300; kPa
